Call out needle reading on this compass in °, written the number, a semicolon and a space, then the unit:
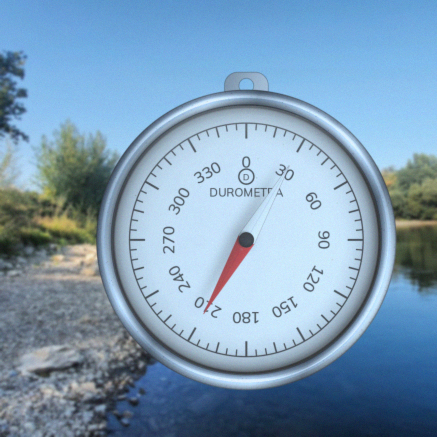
210; °
